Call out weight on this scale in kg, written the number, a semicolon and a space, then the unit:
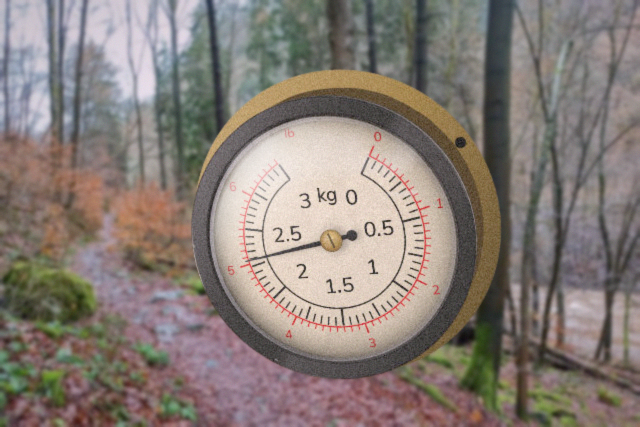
2.3; kg
